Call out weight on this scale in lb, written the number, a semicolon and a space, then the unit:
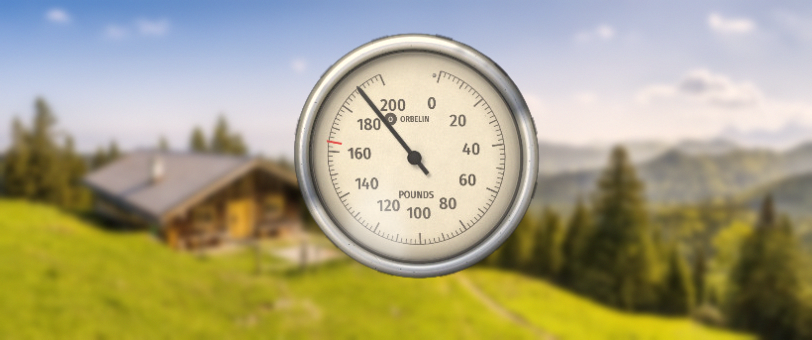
190; lb
